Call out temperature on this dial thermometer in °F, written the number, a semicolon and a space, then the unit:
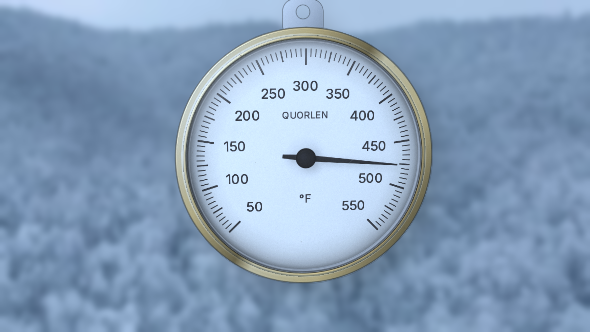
475; °F
